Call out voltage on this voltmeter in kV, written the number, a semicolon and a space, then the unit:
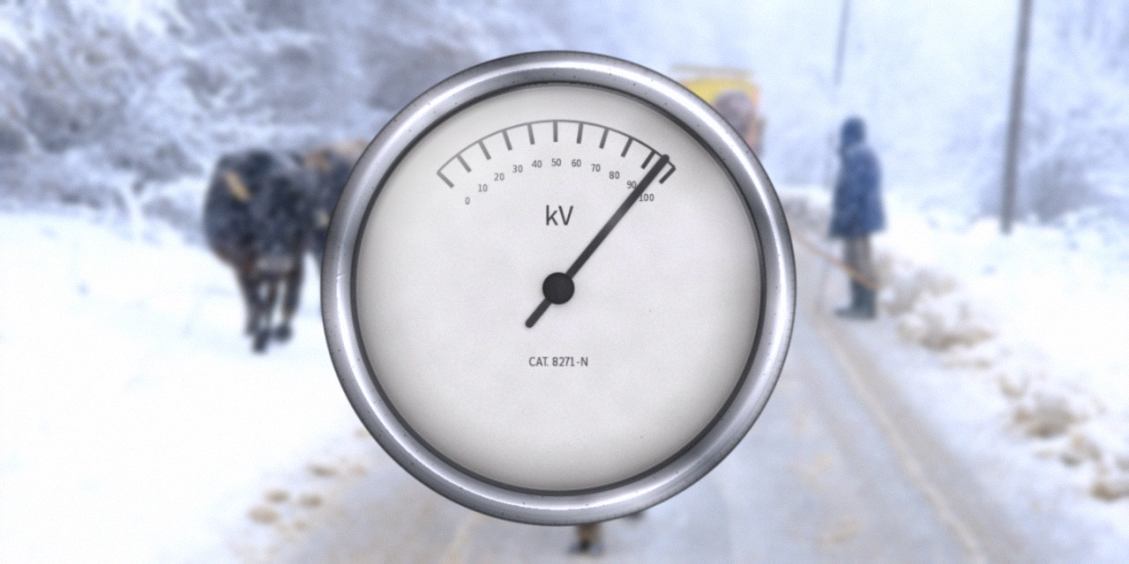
95; kV
